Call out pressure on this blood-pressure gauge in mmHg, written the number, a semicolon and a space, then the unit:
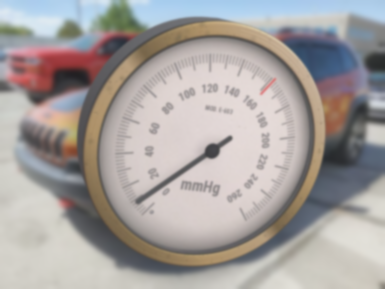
10; mmHg
